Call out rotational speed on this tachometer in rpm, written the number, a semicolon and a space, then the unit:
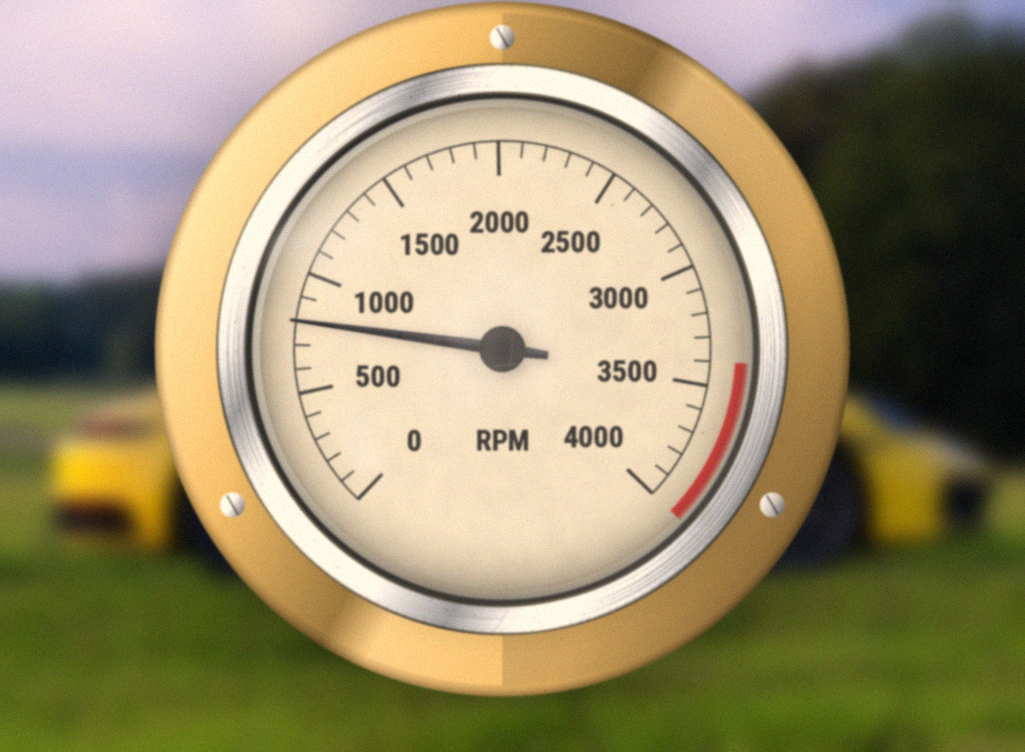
800; rpm
